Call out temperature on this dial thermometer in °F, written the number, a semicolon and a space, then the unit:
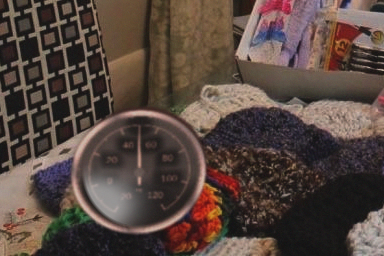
50; °F
